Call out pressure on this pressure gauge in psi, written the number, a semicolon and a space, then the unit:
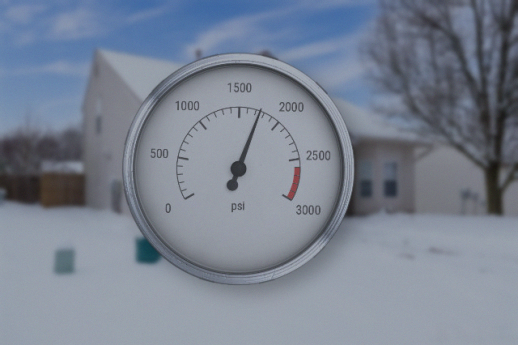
1750; psi
